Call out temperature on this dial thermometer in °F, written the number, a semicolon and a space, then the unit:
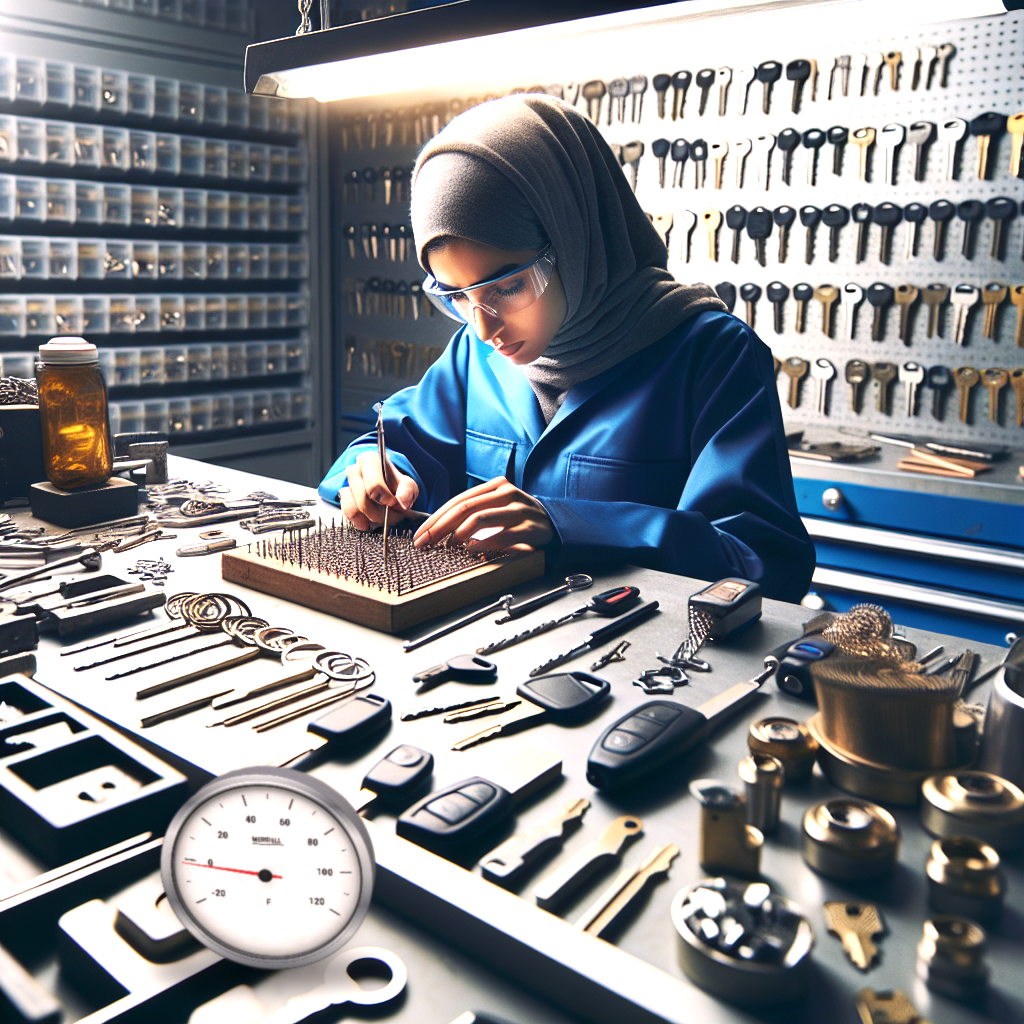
0; °F
